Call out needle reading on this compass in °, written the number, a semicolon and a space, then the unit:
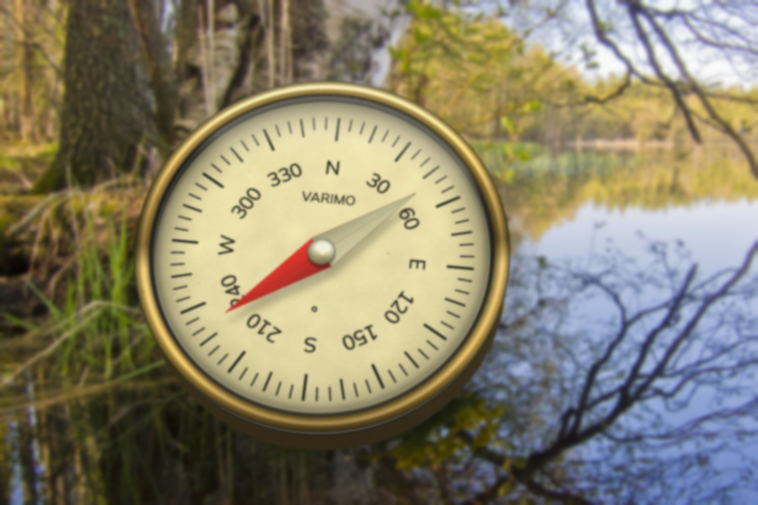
230; °
